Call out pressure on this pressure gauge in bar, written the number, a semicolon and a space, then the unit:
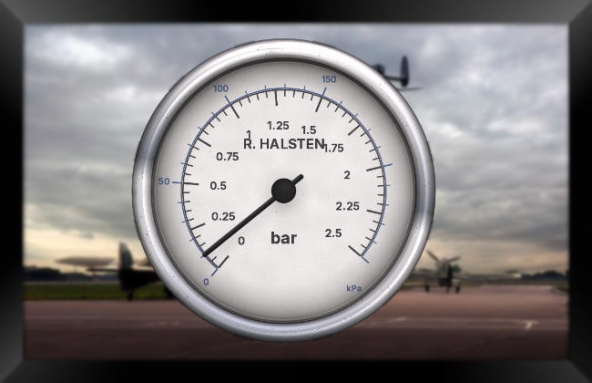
0.1; bar
